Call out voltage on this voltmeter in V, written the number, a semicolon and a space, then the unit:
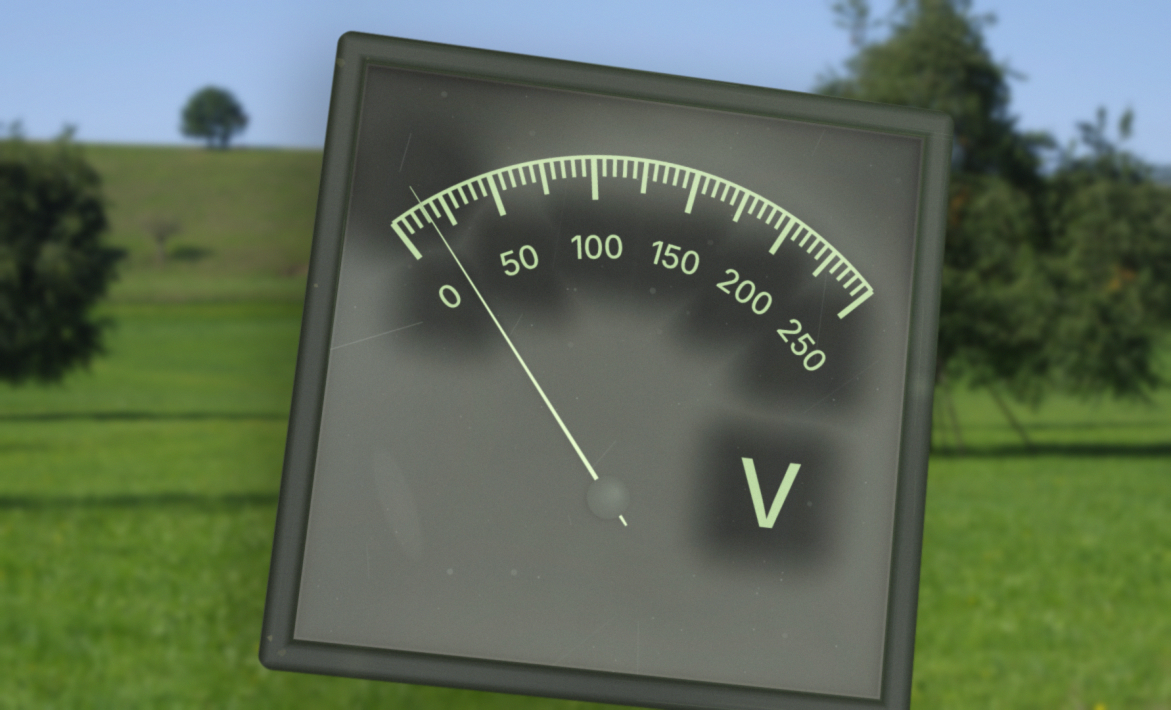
15; V
